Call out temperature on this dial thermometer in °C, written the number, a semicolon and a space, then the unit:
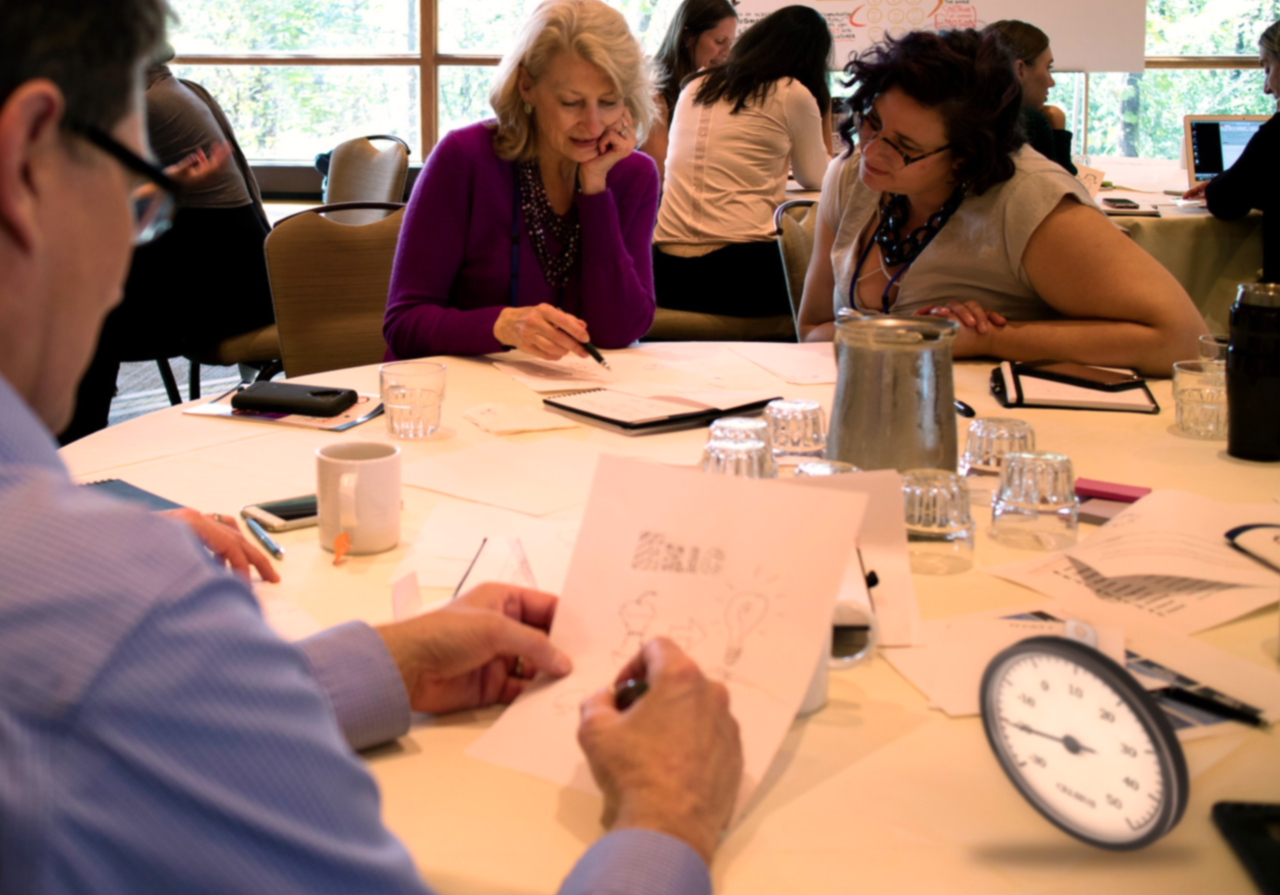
-20; °C
